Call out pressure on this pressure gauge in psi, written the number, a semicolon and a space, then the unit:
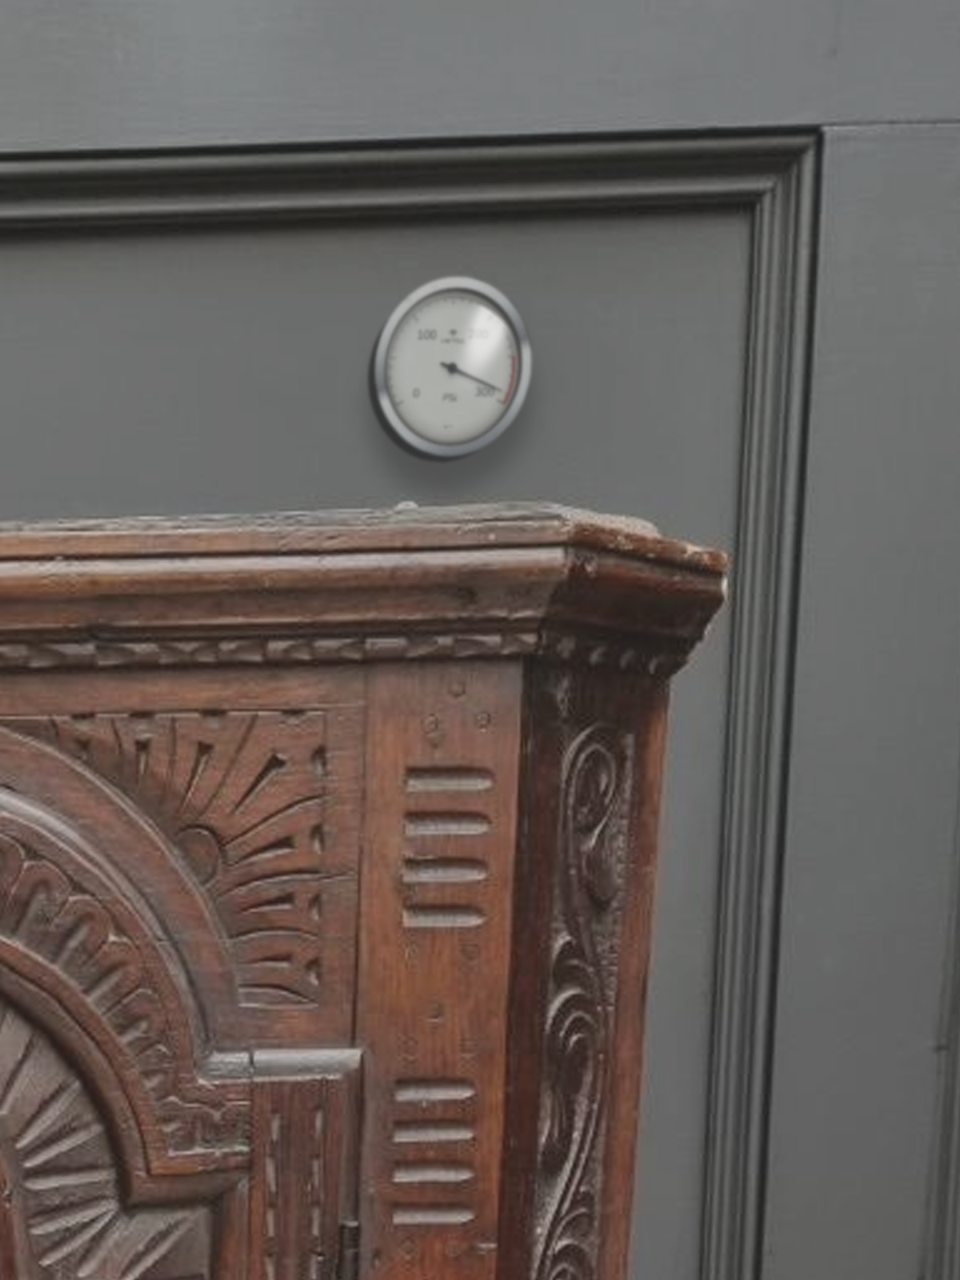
290; psi
